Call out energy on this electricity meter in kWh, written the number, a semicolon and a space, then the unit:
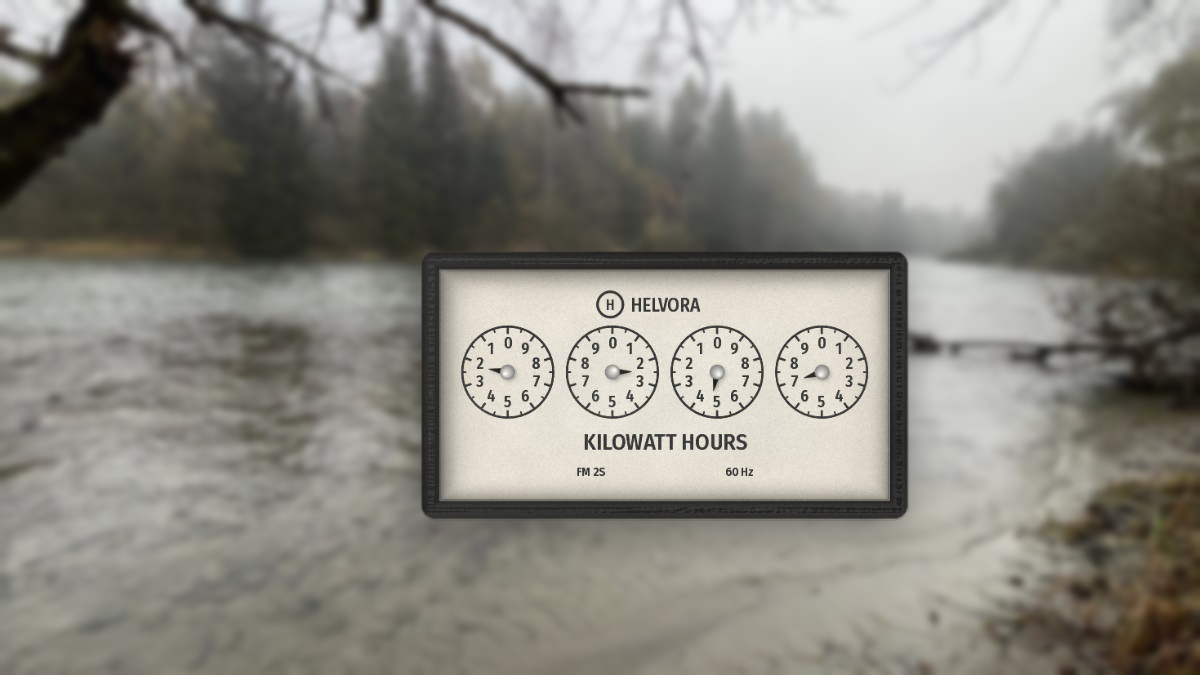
2247; kWh
